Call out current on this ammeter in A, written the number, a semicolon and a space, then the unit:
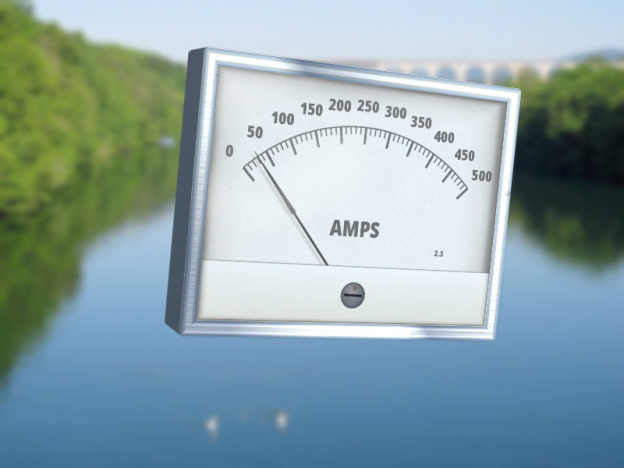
30; A
